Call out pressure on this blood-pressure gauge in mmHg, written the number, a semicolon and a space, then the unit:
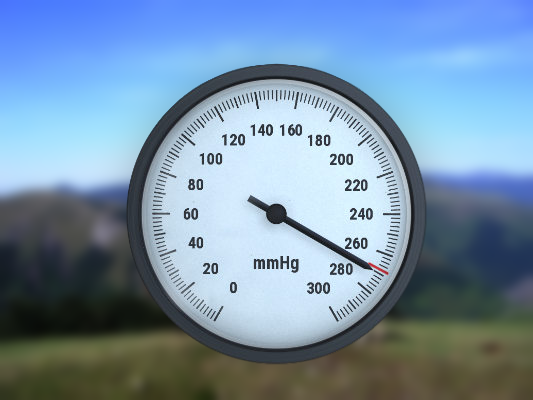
270; mmHg
